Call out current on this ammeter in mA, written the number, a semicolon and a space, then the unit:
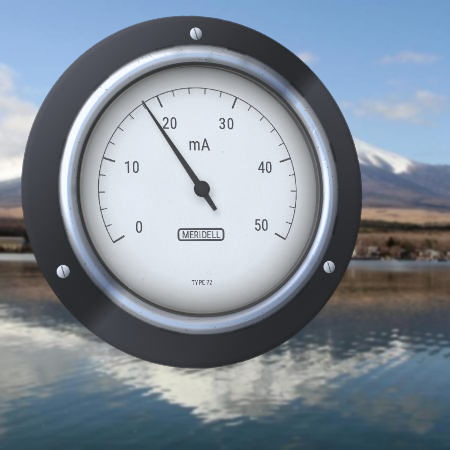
18; mA
